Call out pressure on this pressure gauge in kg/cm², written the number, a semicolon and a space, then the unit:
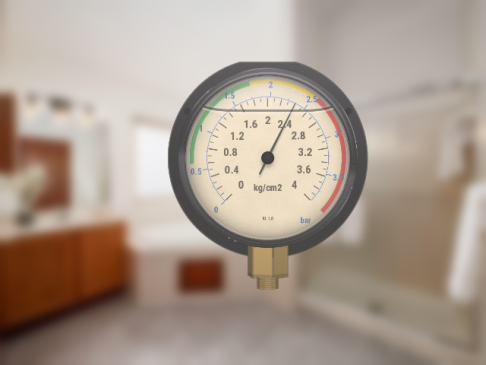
2.4; kg/cm²
